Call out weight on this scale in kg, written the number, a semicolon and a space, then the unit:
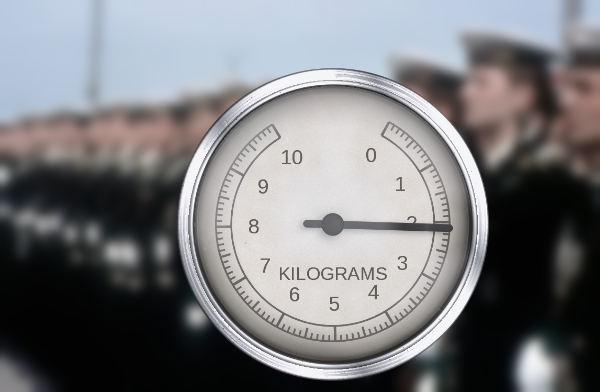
2.1; kg
